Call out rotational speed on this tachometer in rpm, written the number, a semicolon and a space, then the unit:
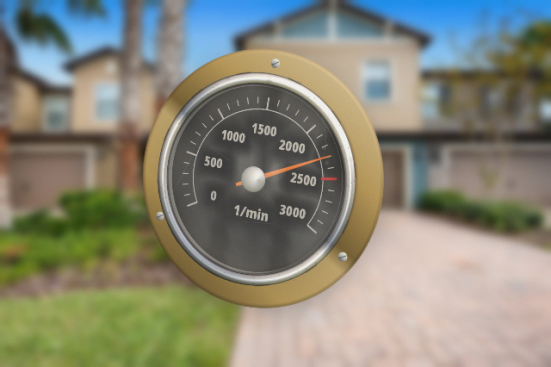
2300; rpm
